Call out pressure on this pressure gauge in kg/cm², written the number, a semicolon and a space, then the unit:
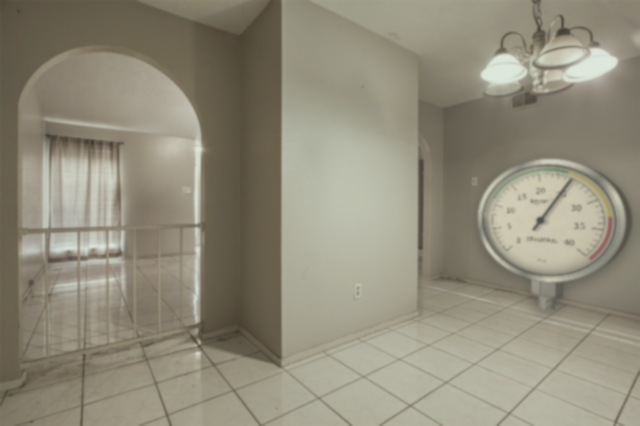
25; kg/cm²
